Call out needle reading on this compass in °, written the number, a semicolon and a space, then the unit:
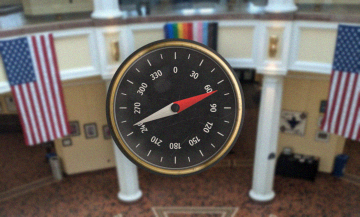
67.5; °
